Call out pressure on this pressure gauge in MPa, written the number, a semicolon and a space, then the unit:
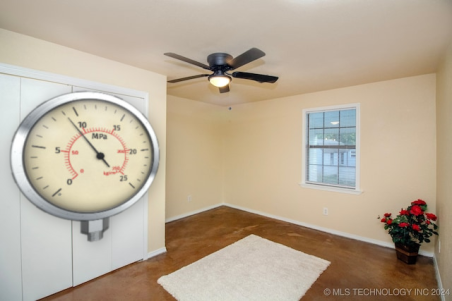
9; MPa
